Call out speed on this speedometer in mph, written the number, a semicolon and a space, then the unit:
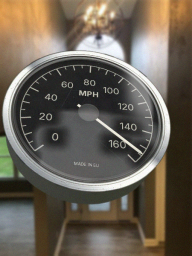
155; mph
